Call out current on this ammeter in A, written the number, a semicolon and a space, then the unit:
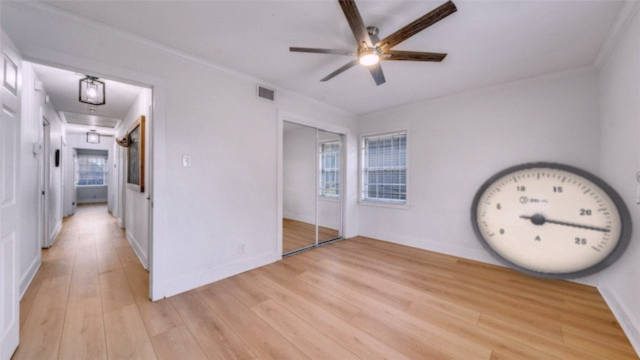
22.5; A
